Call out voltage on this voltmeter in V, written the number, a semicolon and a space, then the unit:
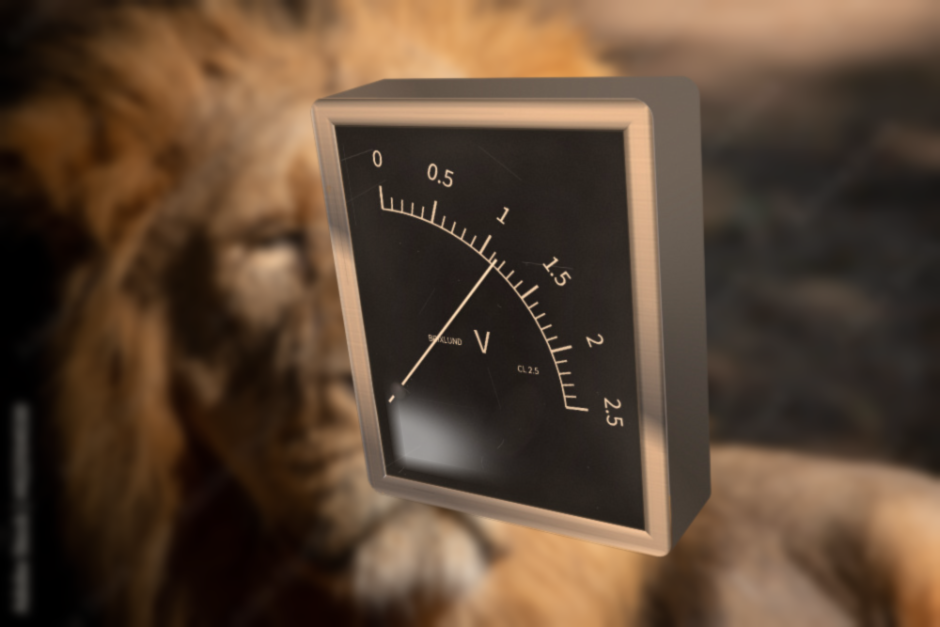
1.15; V
